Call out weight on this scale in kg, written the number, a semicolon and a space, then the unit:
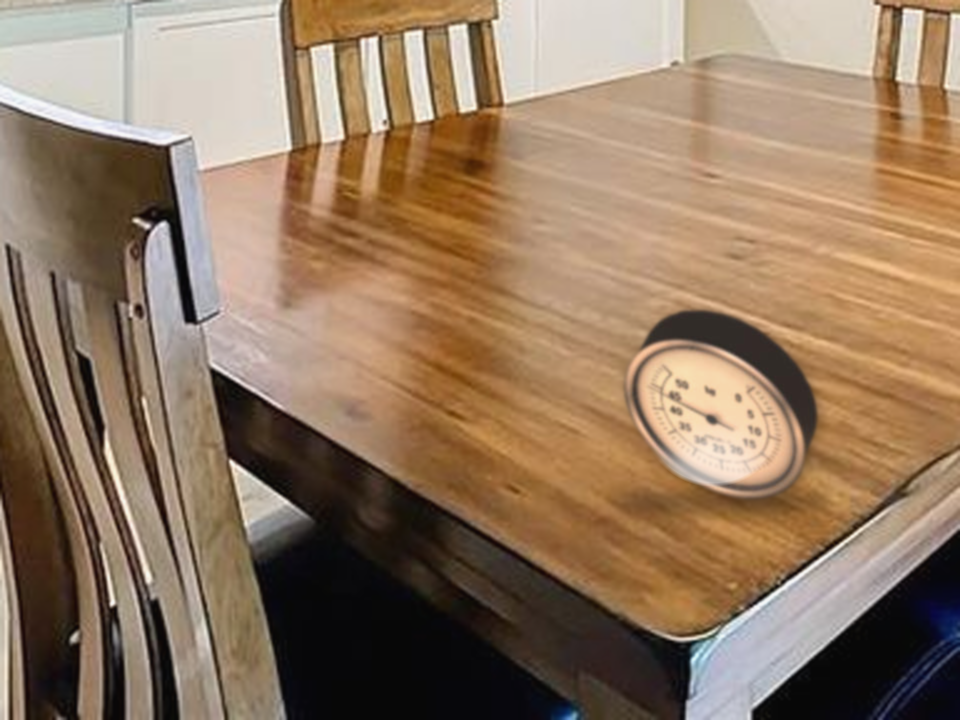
45; kg
